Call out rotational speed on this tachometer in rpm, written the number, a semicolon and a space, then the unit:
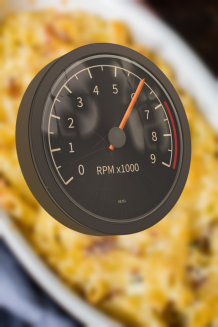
6000; rpm
